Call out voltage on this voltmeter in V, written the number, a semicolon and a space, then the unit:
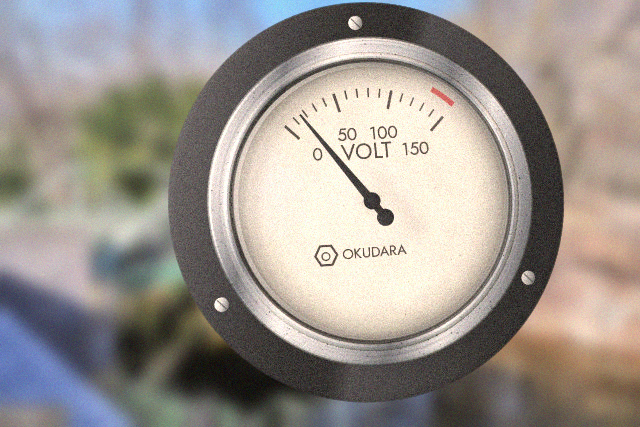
15; V
